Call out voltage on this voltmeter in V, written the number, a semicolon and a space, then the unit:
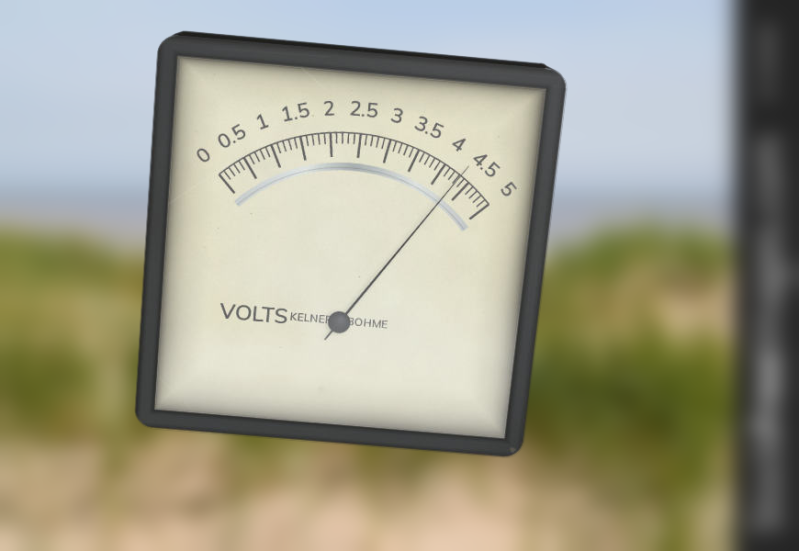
4.3; V
